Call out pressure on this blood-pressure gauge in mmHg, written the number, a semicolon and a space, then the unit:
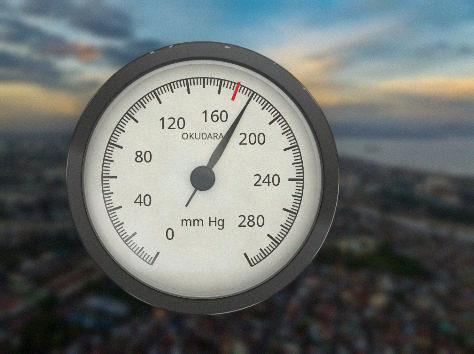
180; mmHg
